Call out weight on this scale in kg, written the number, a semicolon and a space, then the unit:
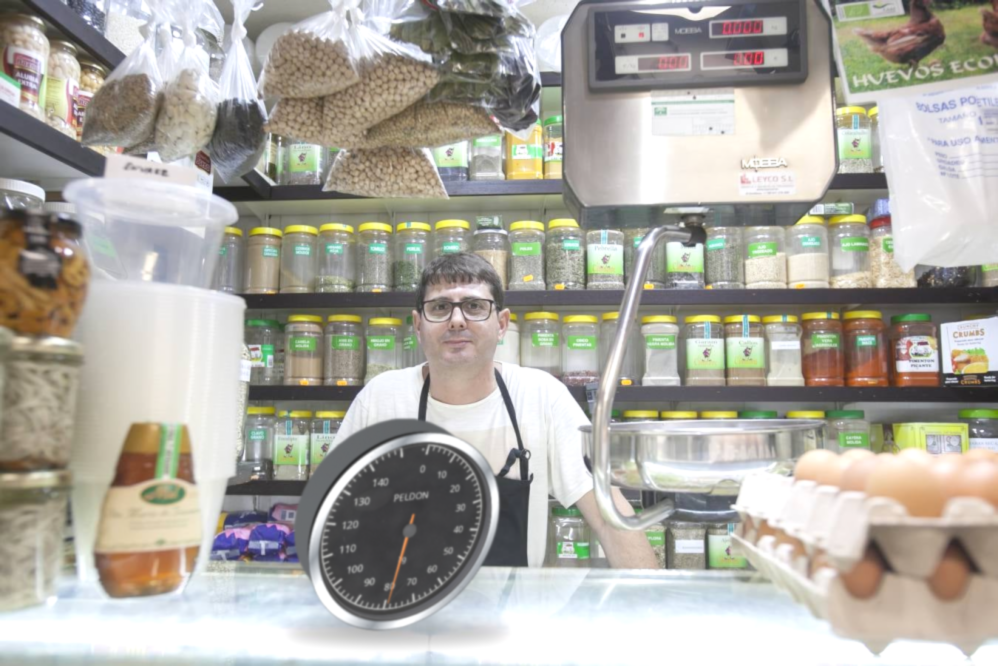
80; kg
